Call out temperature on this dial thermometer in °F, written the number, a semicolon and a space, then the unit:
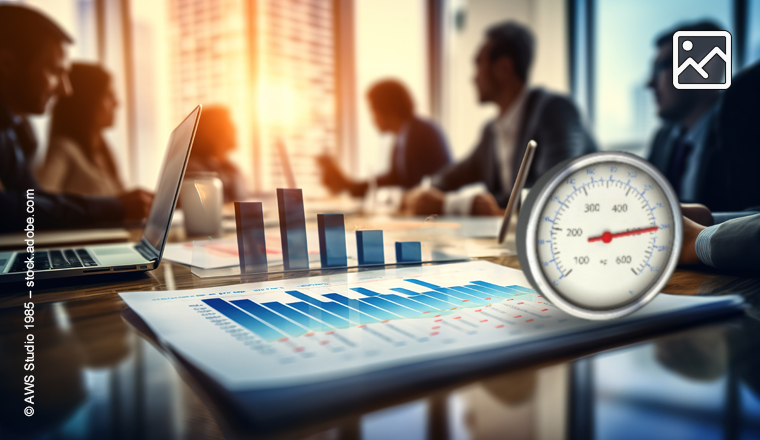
500; °F
